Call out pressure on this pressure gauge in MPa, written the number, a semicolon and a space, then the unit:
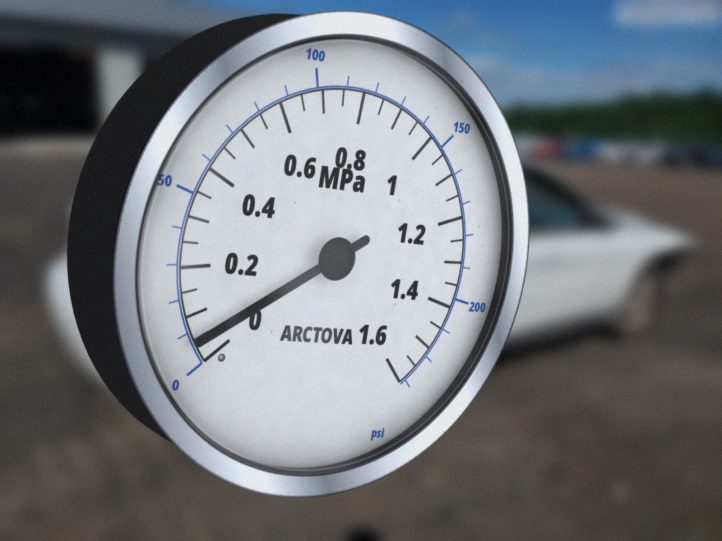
0.05; MPa
